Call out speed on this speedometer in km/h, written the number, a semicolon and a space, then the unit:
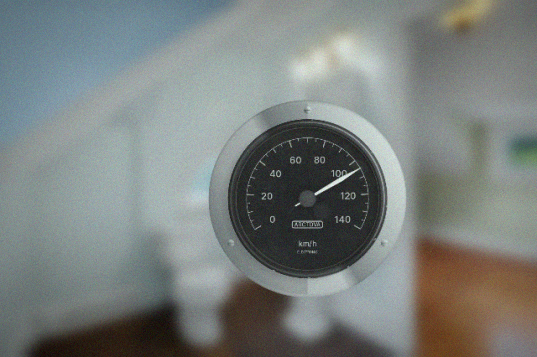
105; km/h
